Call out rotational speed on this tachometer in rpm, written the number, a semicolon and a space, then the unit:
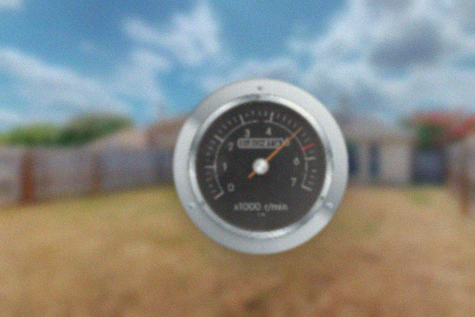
5000; rpm
